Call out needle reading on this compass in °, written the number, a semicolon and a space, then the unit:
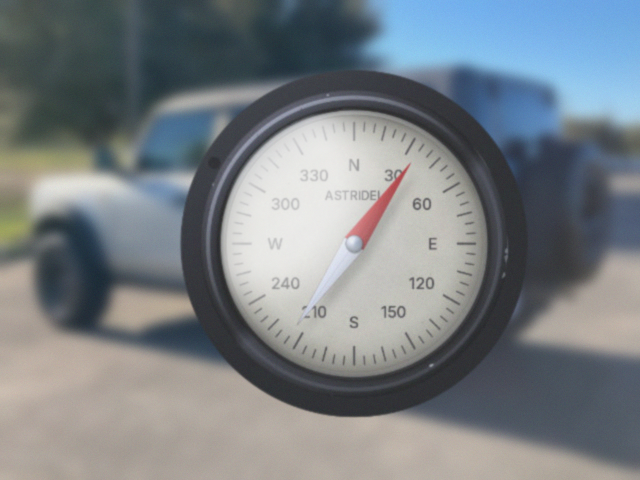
35; °
